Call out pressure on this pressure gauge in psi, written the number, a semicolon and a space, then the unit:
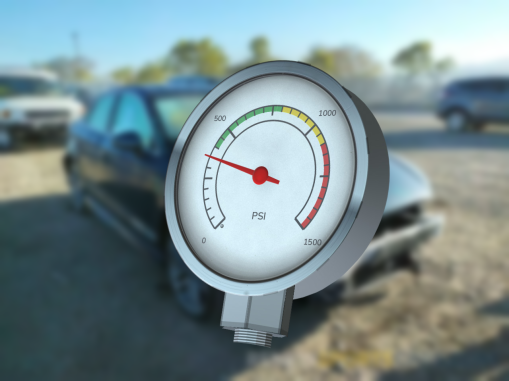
350; psi
